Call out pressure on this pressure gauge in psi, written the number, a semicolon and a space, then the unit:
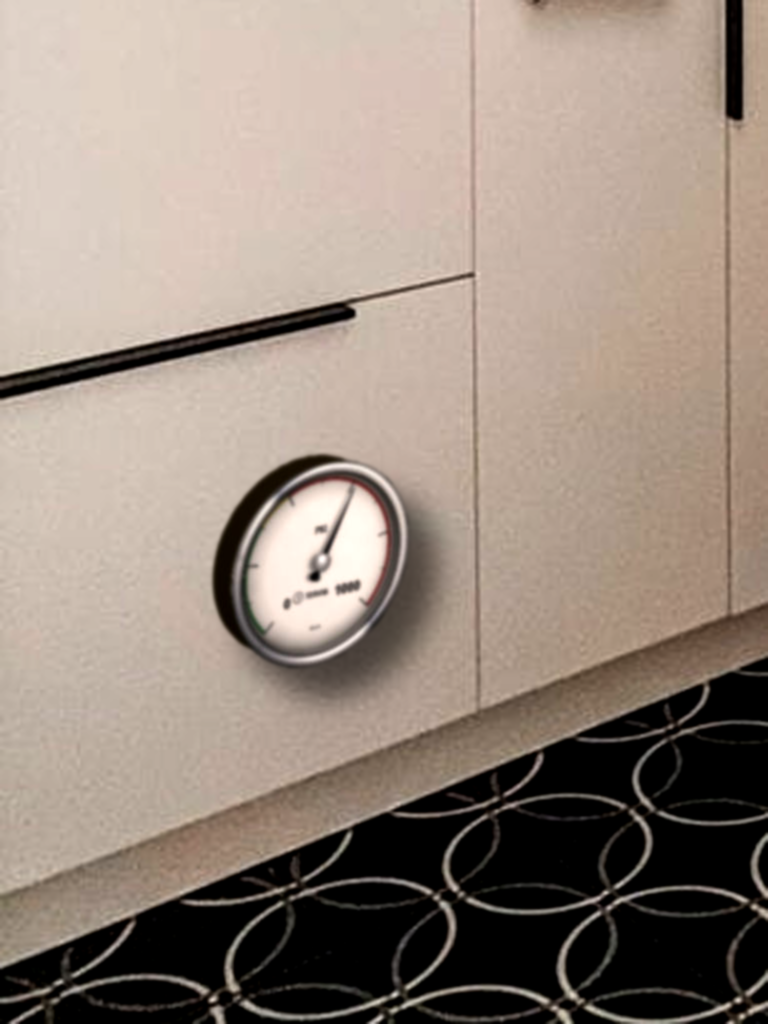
600; psi
